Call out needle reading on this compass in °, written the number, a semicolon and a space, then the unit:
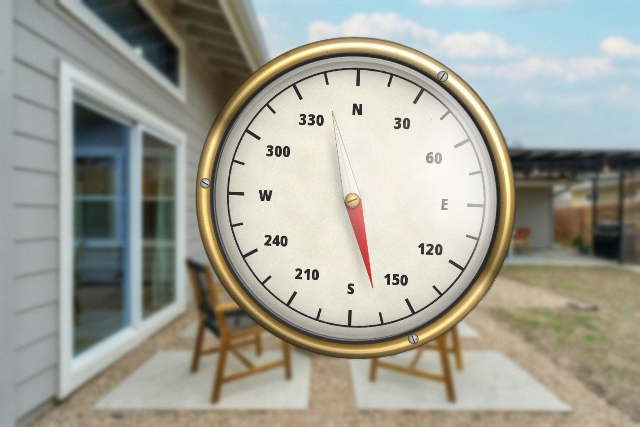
165; °
